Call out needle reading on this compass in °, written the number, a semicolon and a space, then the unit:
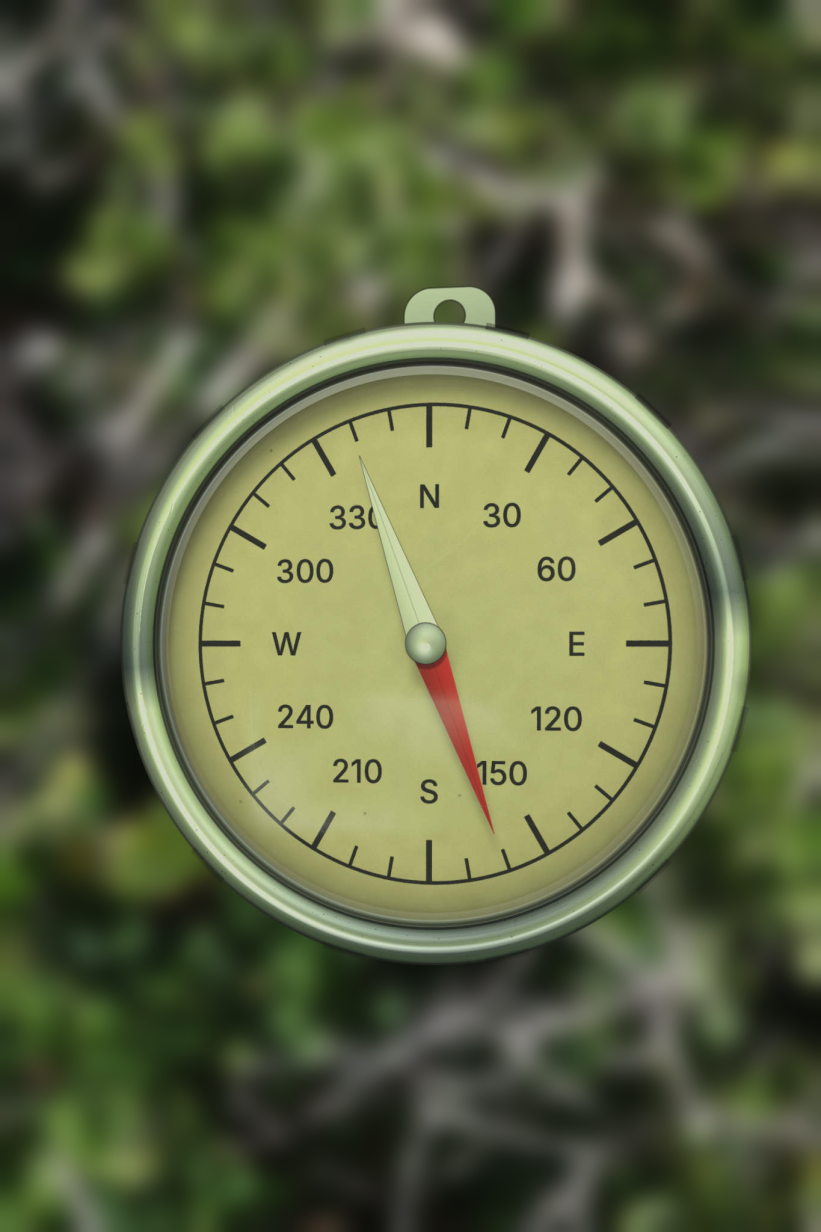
160; °
